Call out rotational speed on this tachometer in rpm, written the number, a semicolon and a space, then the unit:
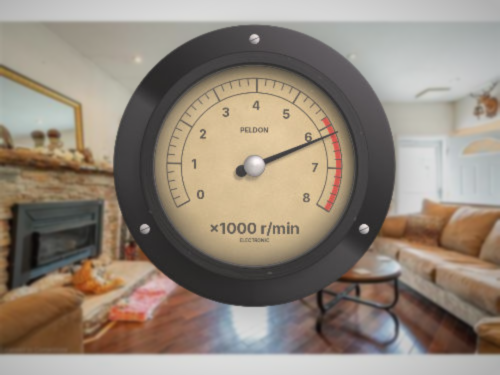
6200; rpm
